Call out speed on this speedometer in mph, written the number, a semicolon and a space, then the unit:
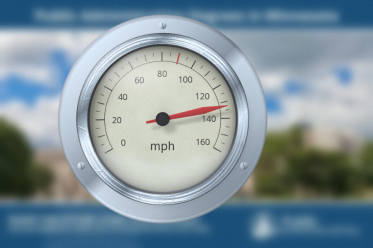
132.5; mph
